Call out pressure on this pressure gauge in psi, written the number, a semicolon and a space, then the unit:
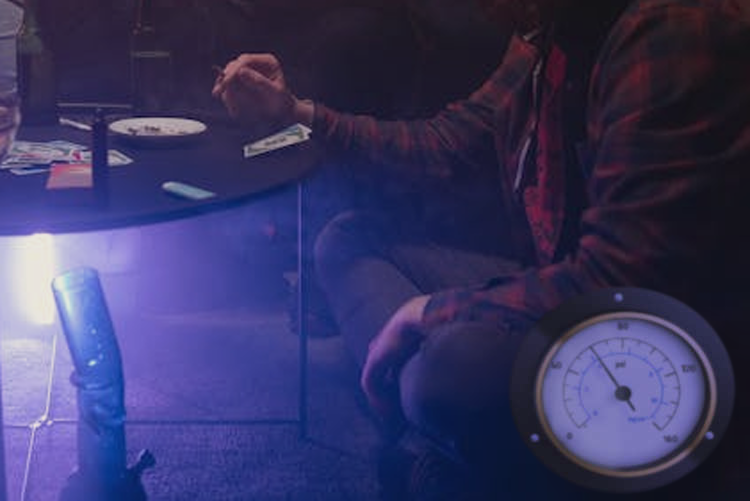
60; psi
